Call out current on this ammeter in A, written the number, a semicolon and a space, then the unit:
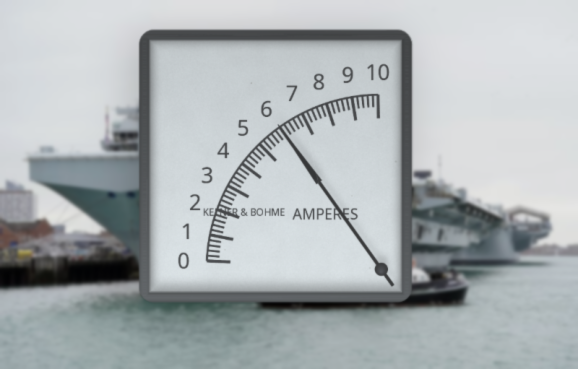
6; A
